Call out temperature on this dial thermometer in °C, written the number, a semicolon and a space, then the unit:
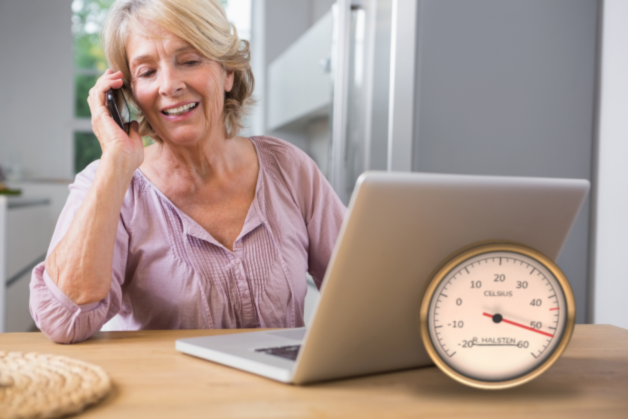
52; °C
